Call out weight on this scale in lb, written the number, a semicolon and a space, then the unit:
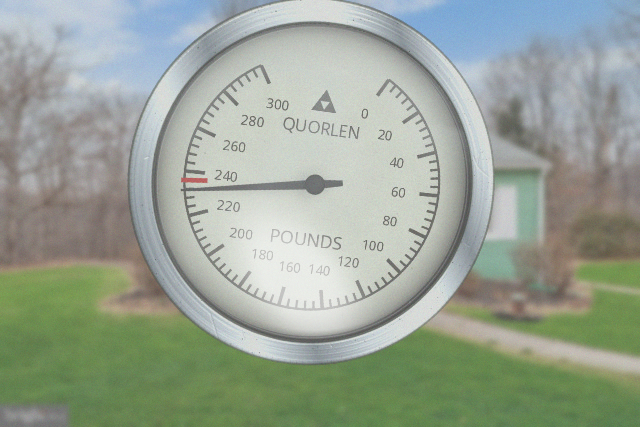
232; lb
